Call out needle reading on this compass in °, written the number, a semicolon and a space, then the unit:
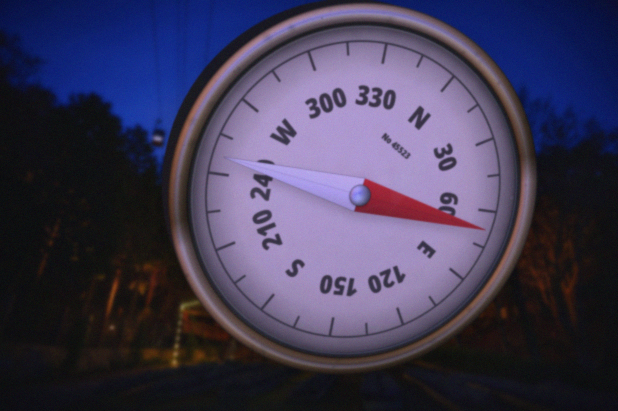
67.5; °
